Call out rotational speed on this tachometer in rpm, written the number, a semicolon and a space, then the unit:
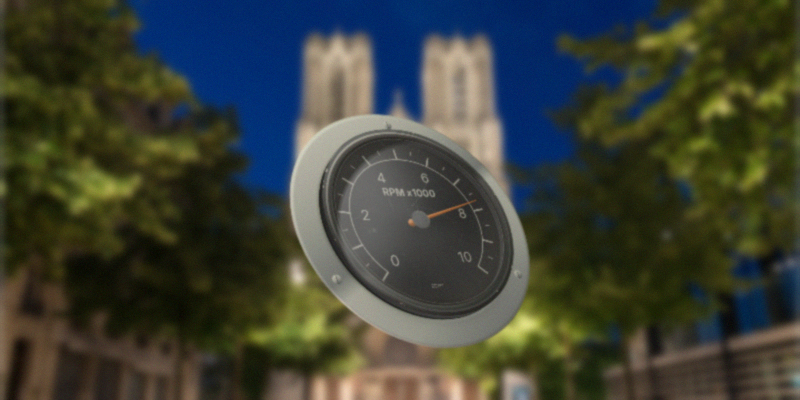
7750; rpm
